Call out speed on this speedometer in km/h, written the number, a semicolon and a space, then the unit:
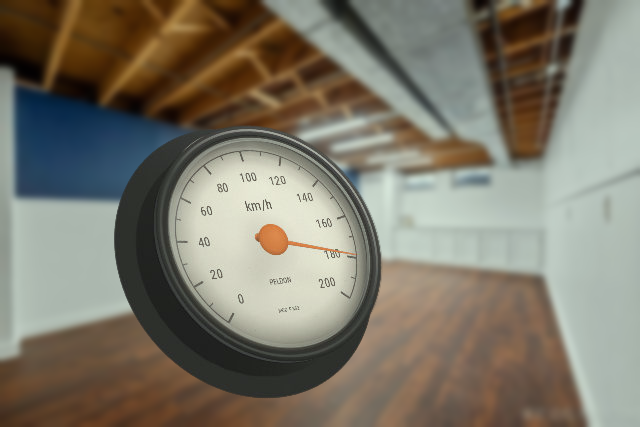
180; km/h
